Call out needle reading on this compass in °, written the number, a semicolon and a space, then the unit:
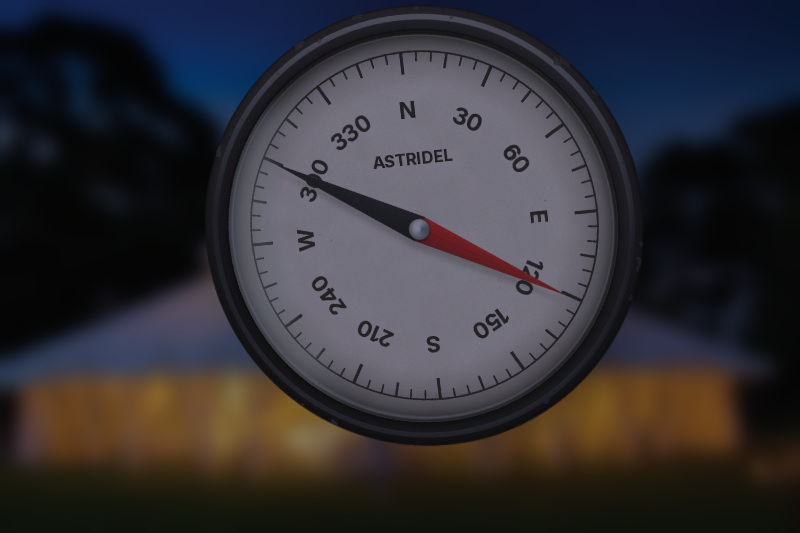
120; °
